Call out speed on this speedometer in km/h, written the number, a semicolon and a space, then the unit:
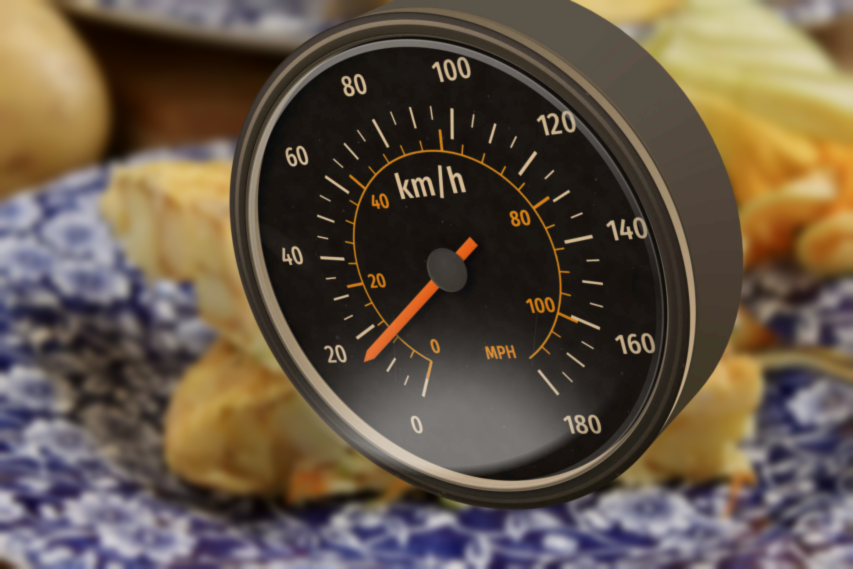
15; km/h
